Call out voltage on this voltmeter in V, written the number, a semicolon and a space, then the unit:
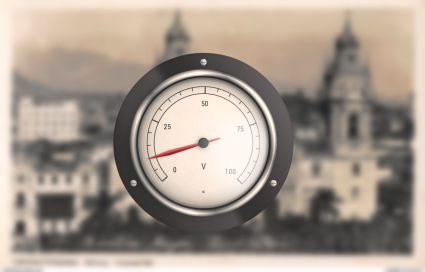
10; V
